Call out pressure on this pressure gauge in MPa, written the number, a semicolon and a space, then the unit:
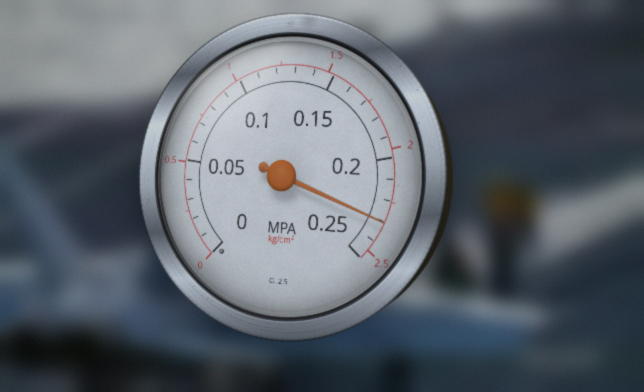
0.23; MPa
